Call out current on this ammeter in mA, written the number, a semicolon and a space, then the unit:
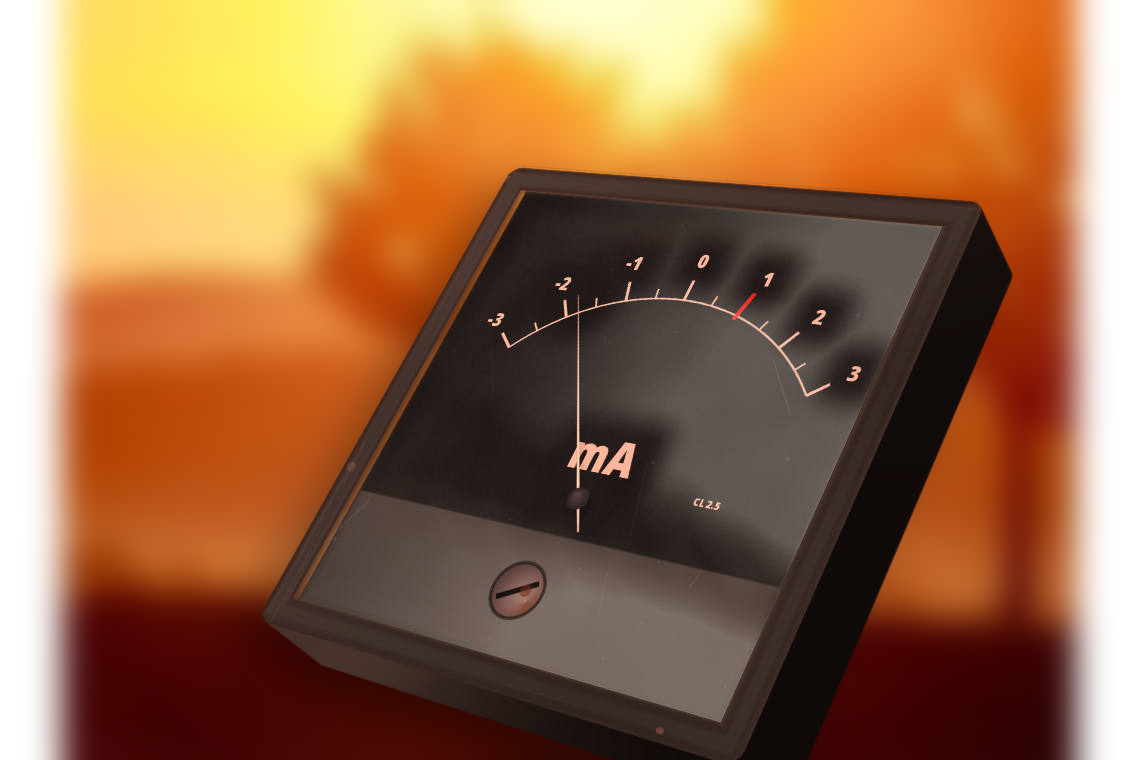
-1.75; mA
